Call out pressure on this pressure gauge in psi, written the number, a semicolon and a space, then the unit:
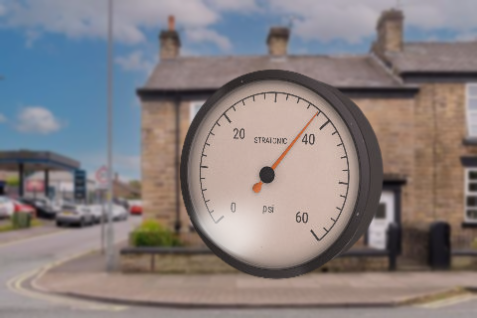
38; psi
